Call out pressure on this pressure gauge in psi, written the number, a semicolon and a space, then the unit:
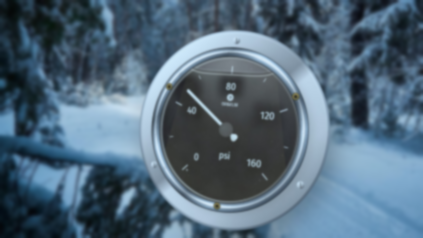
50; psi
